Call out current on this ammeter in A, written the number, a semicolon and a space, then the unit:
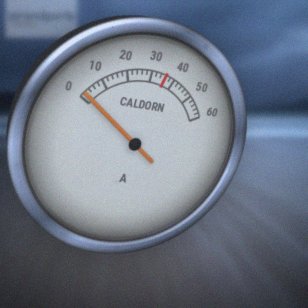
2; A
